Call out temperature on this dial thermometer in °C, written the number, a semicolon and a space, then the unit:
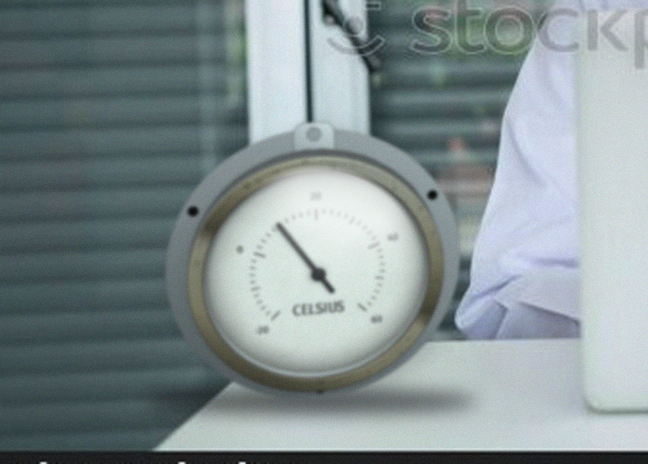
10; °C
